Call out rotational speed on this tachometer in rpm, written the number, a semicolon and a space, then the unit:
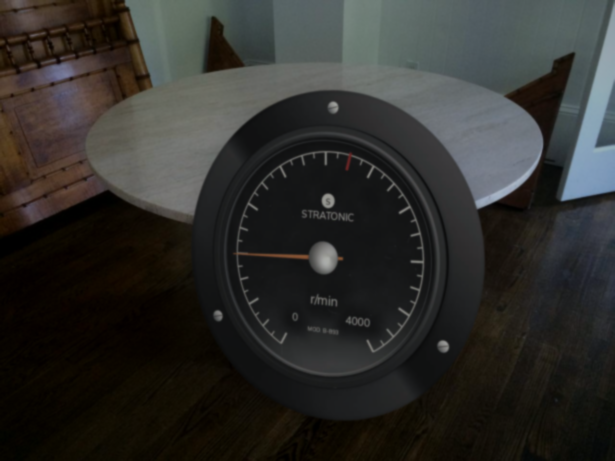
800; rpm
